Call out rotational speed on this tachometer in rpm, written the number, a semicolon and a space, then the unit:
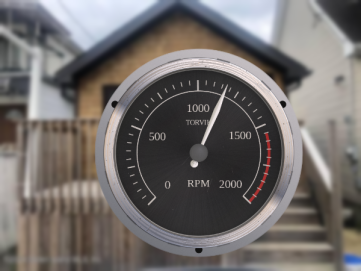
1175; rpm
